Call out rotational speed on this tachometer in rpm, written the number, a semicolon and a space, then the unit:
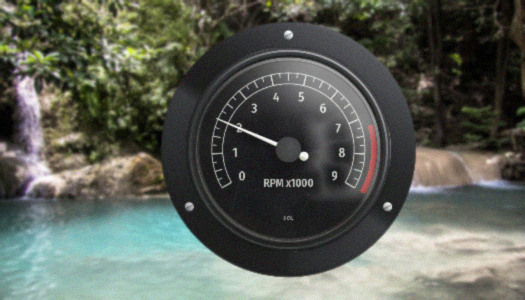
2000; rpm
